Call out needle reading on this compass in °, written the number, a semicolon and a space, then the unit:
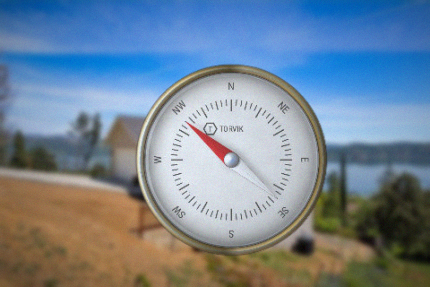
310; °
